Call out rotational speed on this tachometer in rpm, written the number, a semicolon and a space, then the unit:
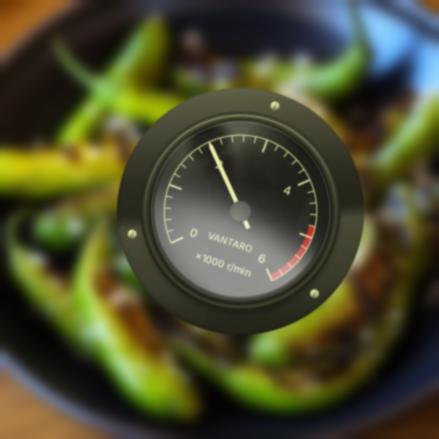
2000; rpm
